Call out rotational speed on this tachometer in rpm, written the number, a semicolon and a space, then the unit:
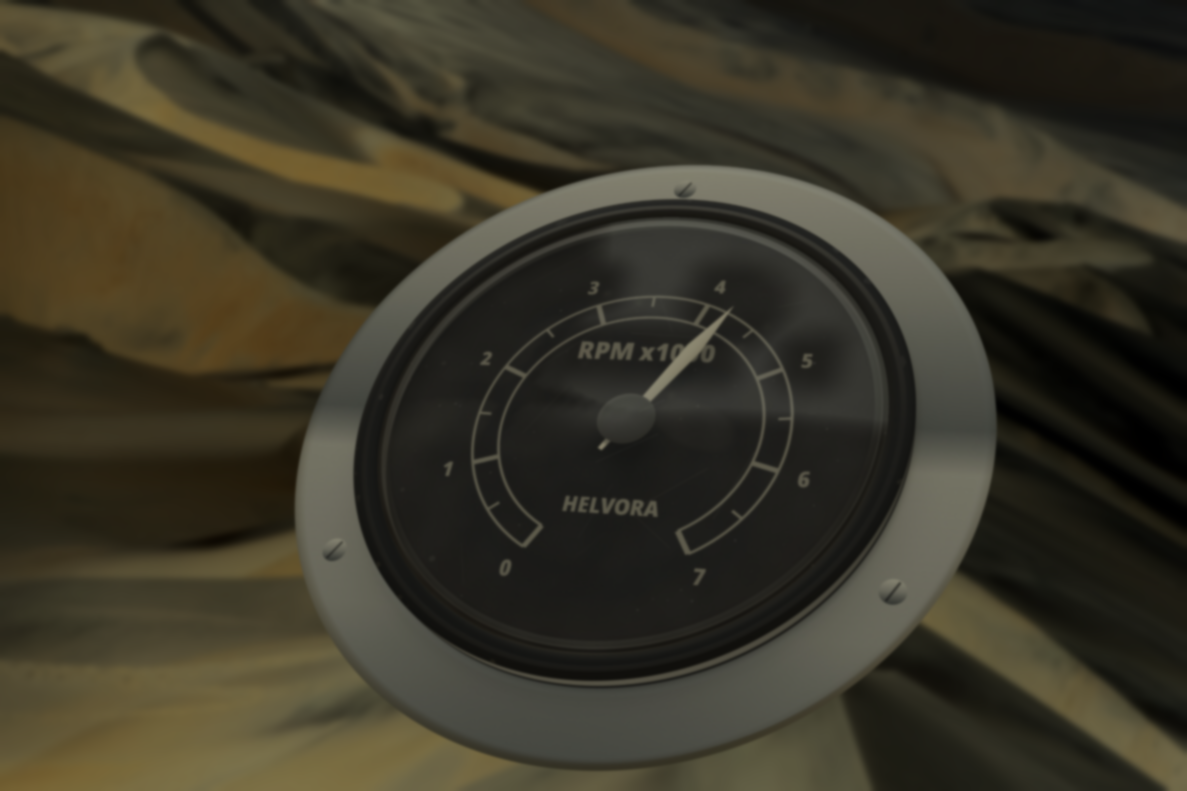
4250; rpm
